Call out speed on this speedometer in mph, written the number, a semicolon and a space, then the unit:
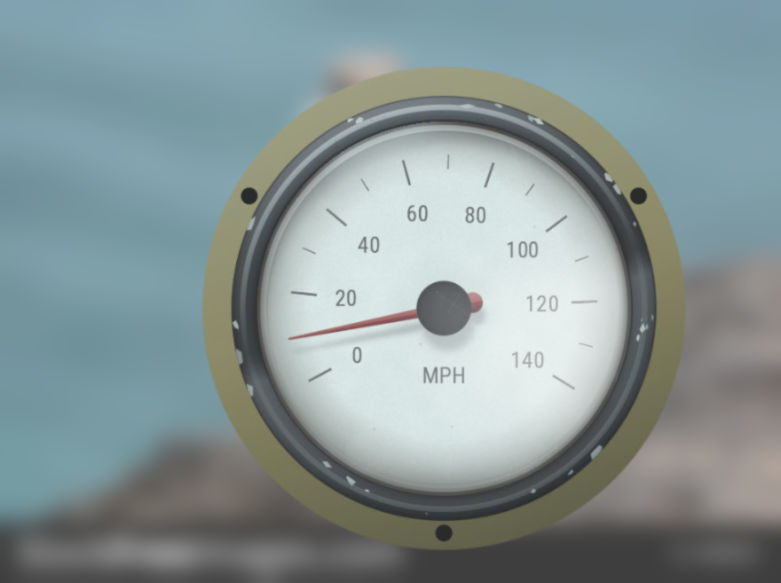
10; mph
